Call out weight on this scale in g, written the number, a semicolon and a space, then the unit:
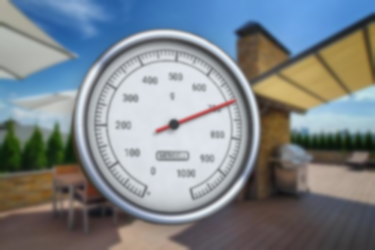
700; g
